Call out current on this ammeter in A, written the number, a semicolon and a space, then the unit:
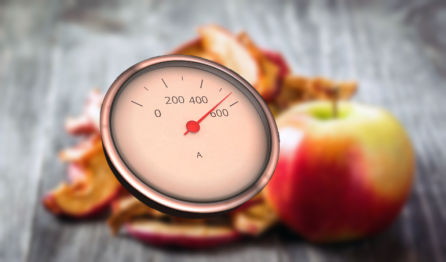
550; A
